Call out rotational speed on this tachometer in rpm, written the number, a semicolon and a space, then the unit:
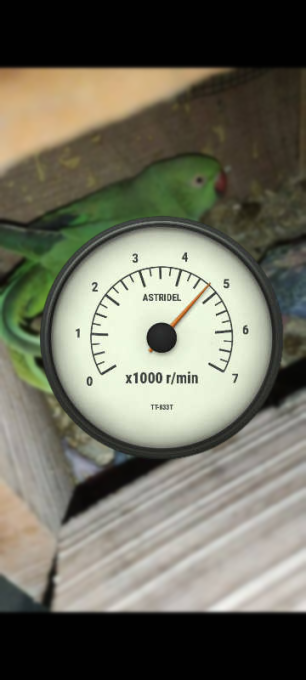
4750; rpm
